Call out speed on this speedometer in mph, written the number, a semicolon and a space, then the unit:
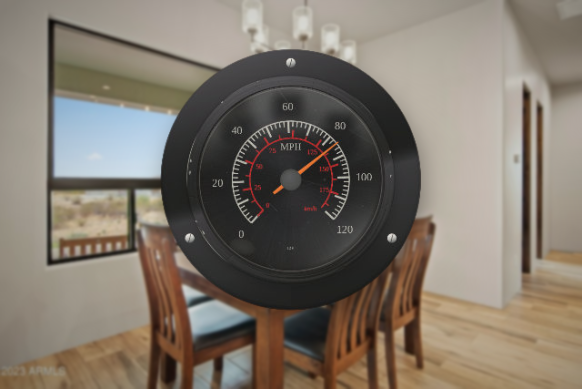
84; mph
